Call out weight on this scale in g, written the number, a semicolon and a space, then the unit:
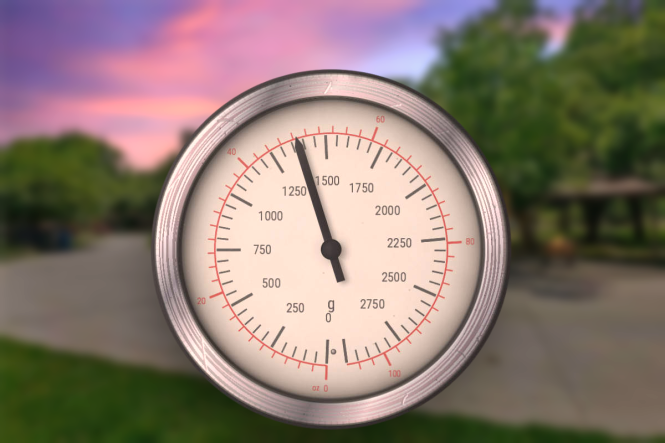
1375; g
